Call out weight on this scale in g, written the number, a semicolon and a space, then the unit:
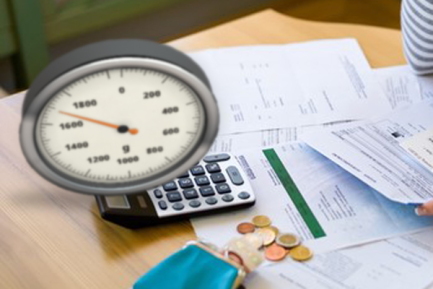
1700; g
